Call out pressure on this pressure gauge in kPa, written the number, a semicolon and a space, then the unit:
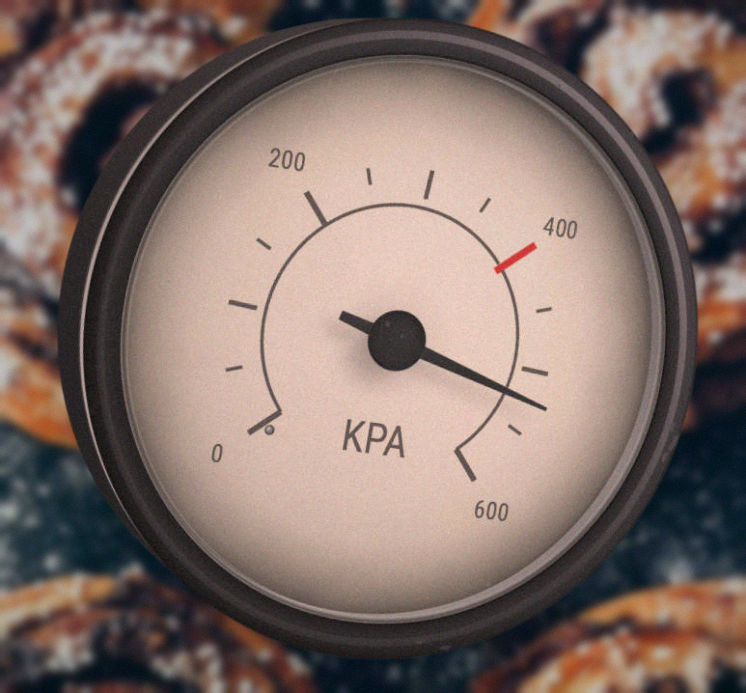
525; kPa
